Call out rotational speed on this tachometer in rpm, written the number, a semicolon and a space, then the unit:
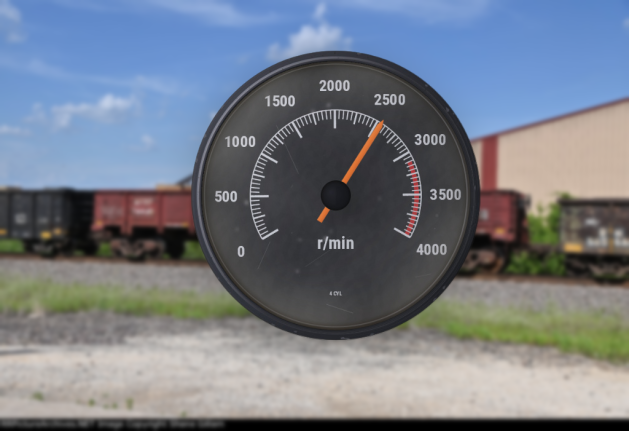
2550; rpm
